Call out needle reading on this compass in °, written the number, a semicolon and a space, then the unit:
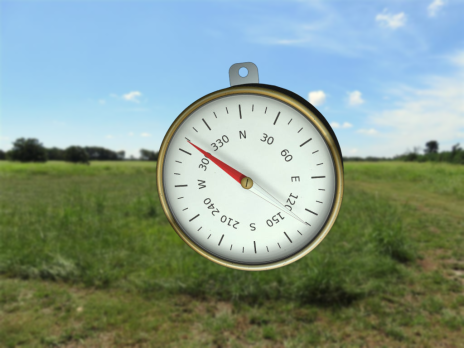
310; °
